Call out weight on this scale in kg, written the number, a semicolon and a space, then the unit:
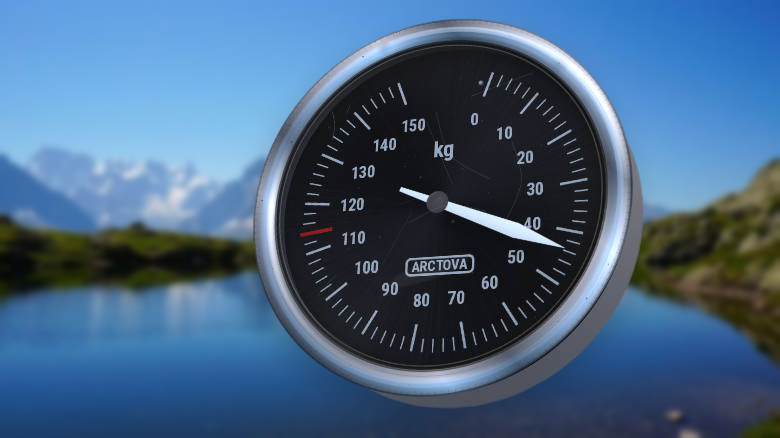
44; kg
